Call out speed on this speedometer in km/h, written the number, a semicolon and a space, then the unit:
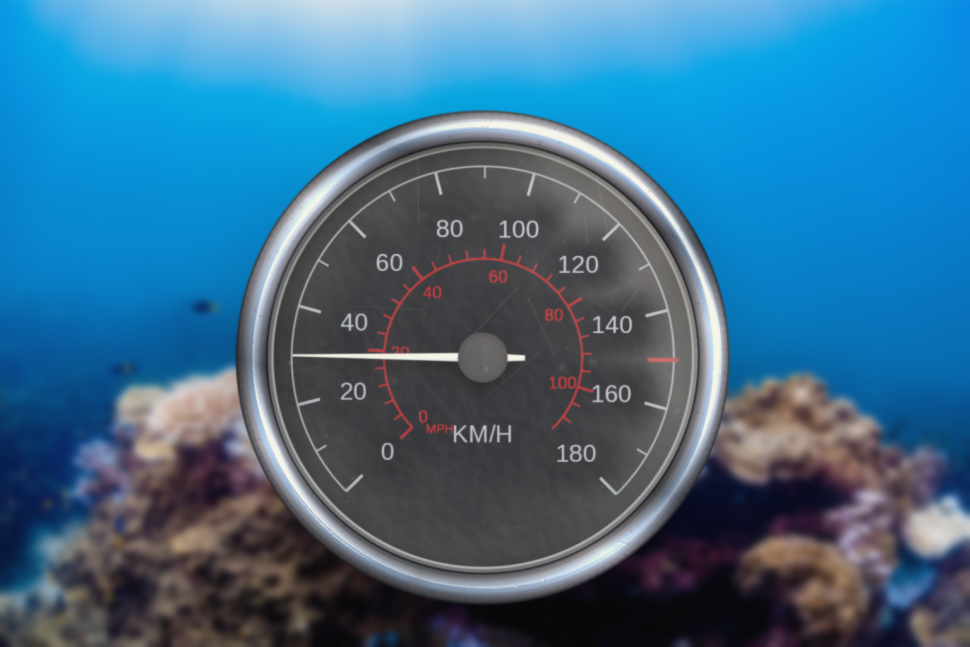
30; km/h
